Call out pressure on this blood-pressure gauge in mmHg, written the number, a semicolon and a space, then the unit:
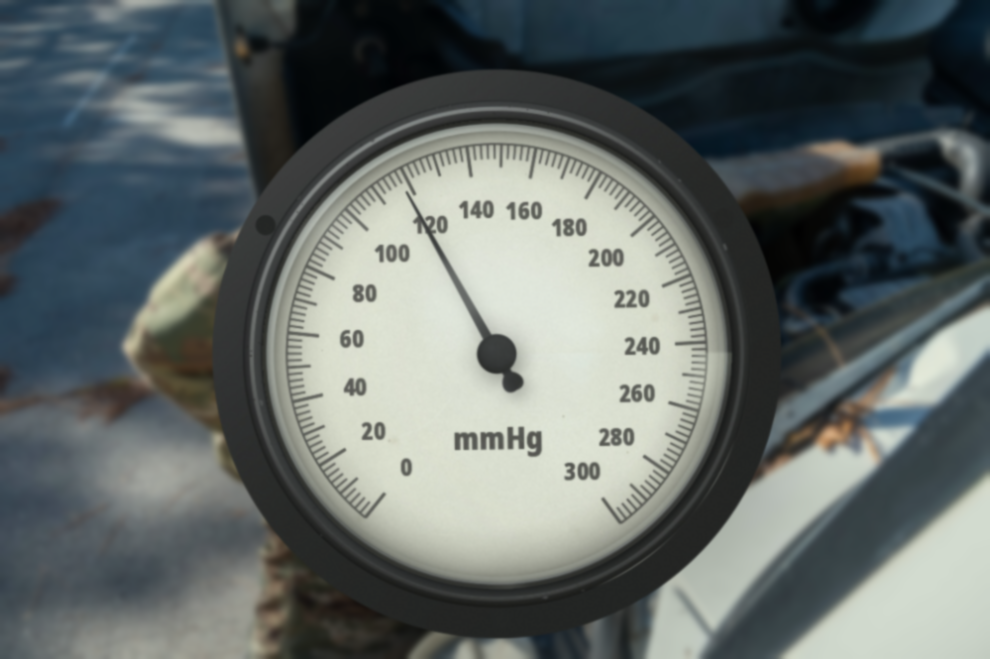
118; mmHg
